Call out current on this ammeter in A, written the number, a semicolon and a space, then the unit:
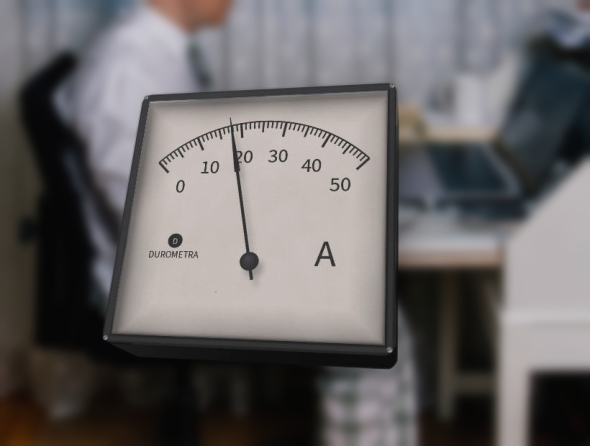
18; A
